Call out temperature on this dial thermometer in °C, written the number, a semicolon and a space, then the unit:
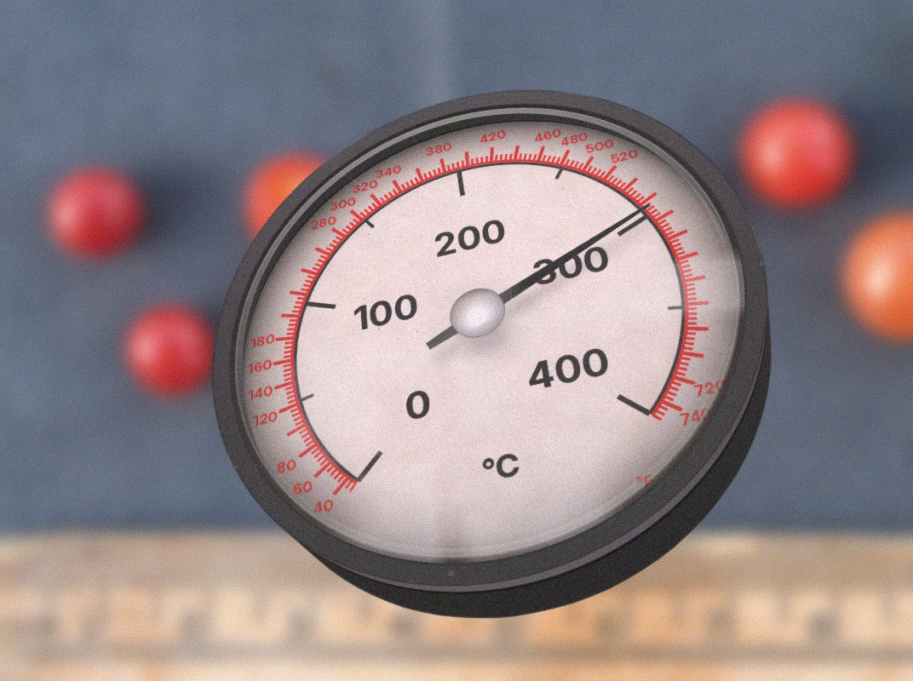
300; °C
